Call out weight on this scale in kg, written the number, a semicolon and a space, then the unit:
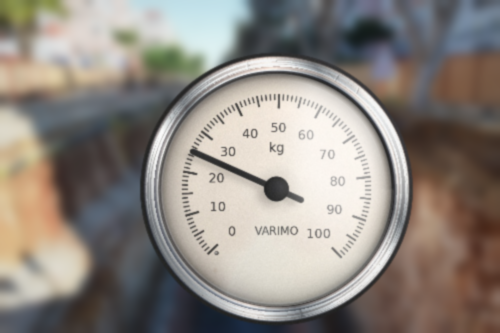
25; kg
